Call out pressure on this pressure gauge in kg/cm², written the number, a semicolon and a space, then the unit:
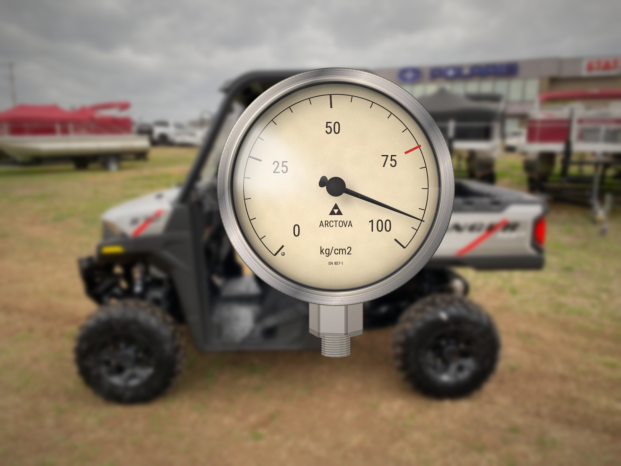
92.5; kg/cm²
